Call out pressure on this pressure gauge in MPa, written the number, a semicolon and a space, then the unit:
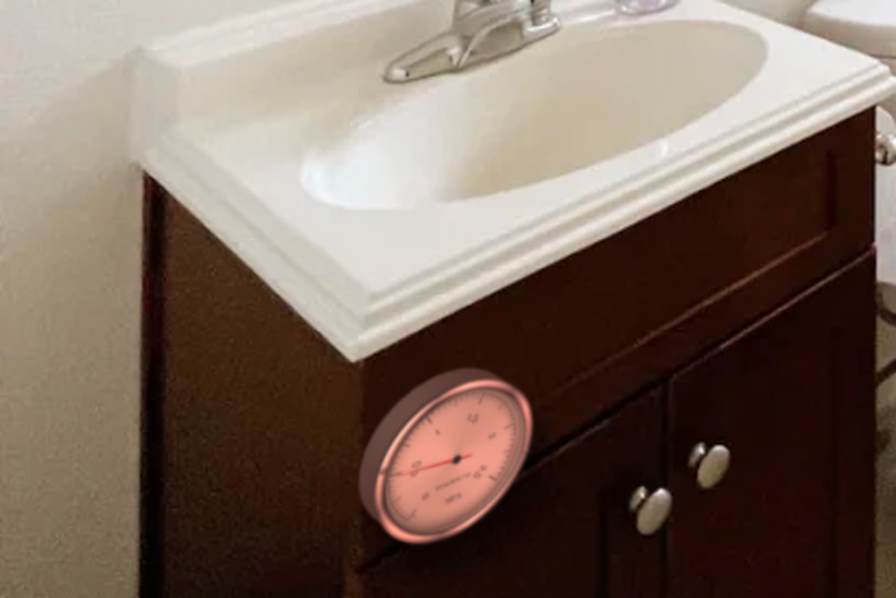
0.5; MPa
